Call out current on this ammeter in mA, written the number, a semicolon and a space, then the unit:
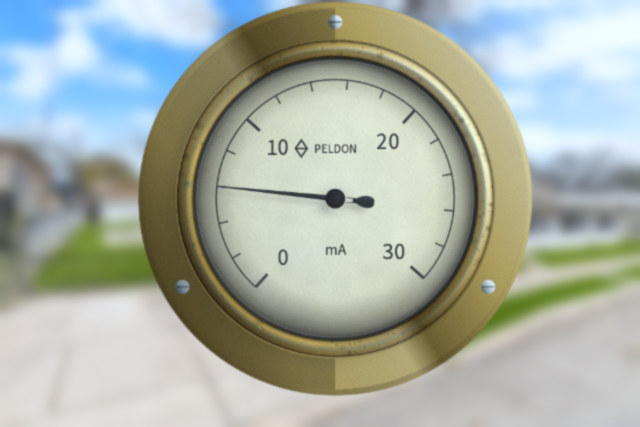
6; mA
